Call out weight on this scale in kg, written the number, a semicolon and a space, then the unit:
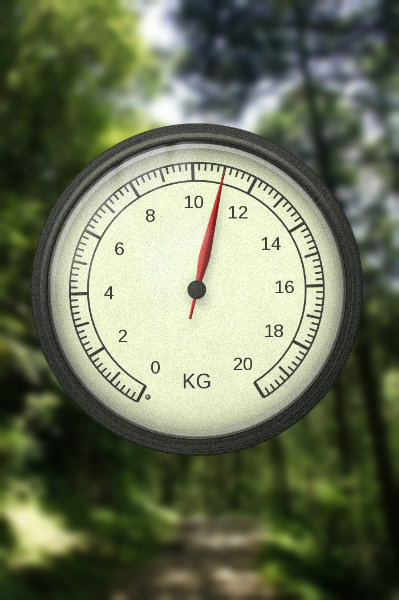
11; kg
